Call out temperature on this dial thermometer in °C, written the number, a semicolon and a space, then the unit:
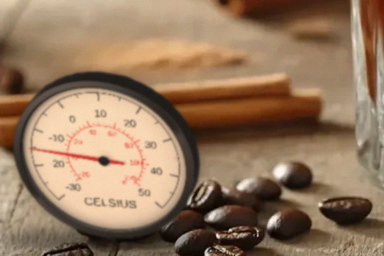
-15; °C
